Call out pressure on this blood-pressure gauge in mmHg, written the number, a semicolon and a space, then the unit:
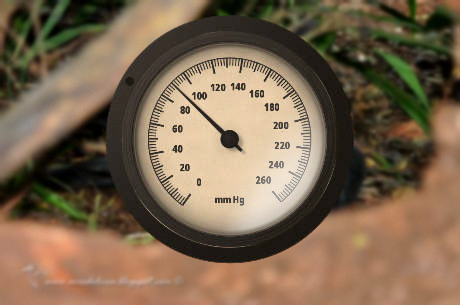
90; mmHg
